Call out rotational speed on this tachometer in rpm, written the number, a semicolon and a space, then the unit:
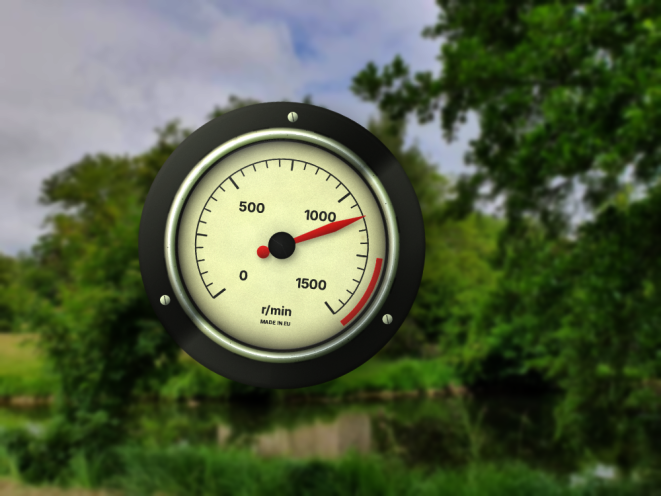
1100; rpm
